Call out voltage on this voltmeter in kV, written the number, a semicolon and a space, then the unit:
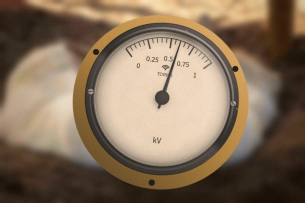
0.6; kV
